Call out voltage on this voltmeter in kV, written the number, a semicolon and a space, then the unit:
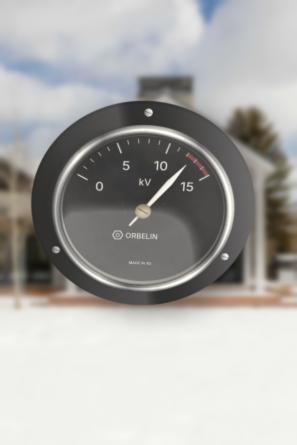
12.5; kV
